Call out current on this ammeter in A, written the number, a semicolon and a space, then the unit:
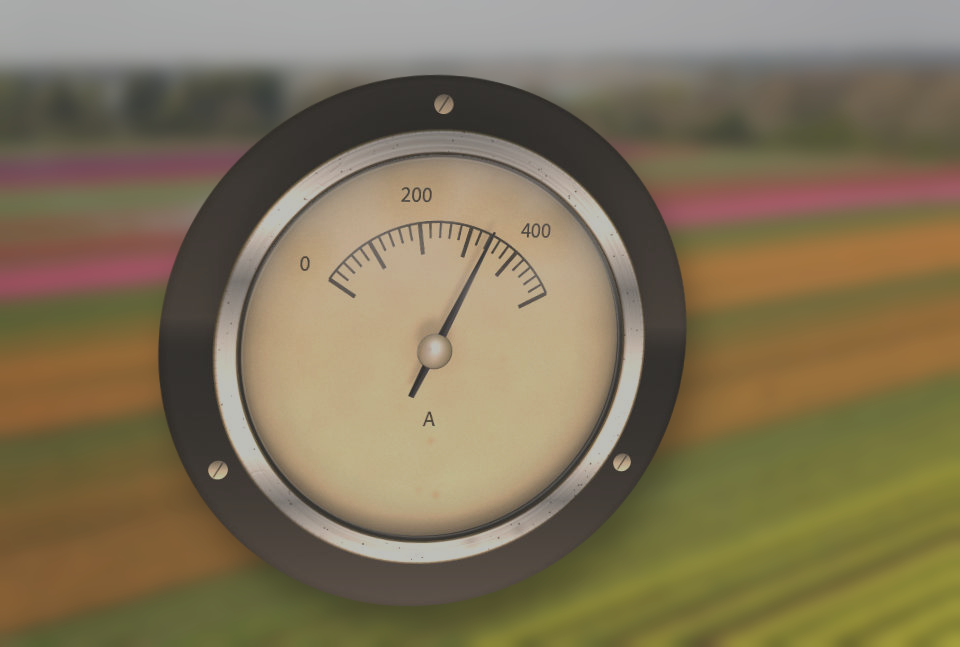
340; A
